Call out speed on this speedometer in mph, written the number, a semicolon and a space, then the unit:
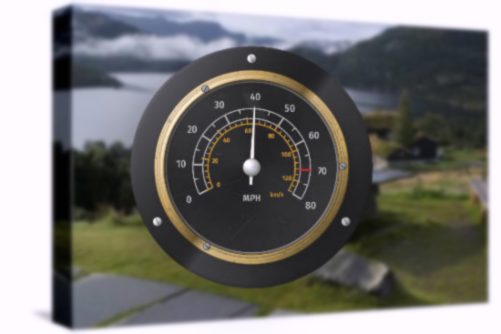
40; mph
